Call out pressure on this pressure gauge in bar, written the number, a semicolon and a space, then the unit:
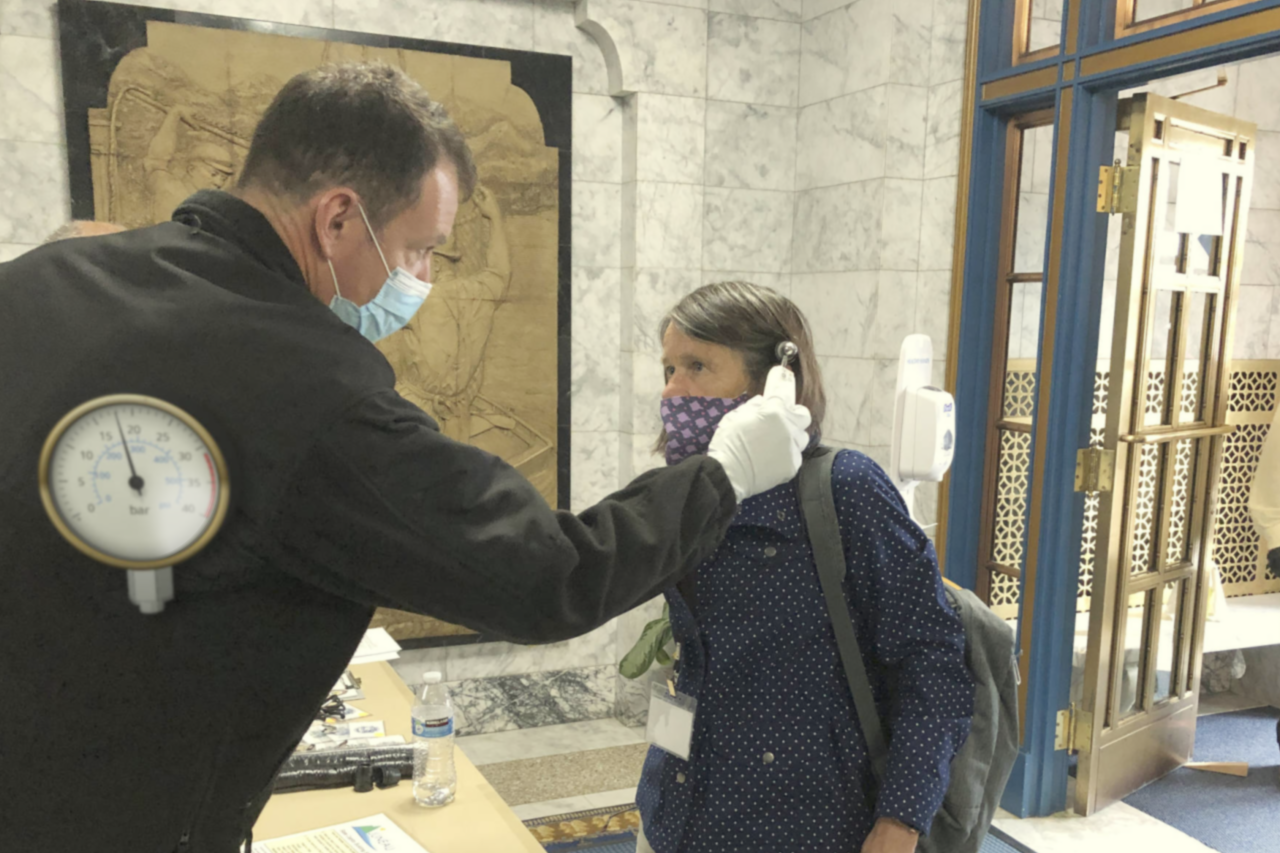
18; bar
